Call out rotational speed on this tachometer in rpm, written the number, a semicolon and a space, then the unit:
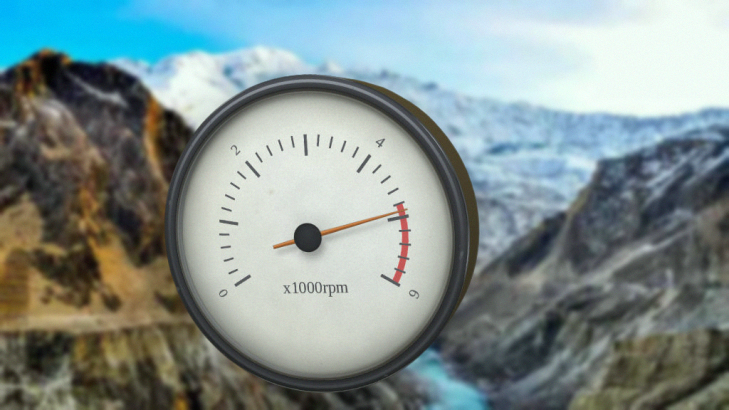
4900; rpm
